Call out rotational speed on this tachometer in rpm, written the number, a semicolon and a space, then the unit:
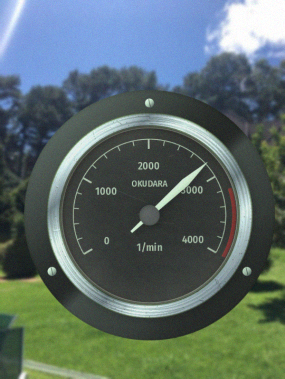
2800; rpm
